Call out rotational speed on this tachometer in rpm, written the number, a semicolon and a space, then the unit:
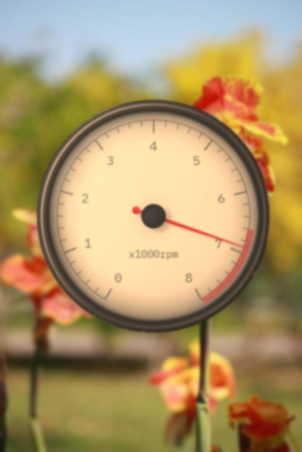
6900; rpm
